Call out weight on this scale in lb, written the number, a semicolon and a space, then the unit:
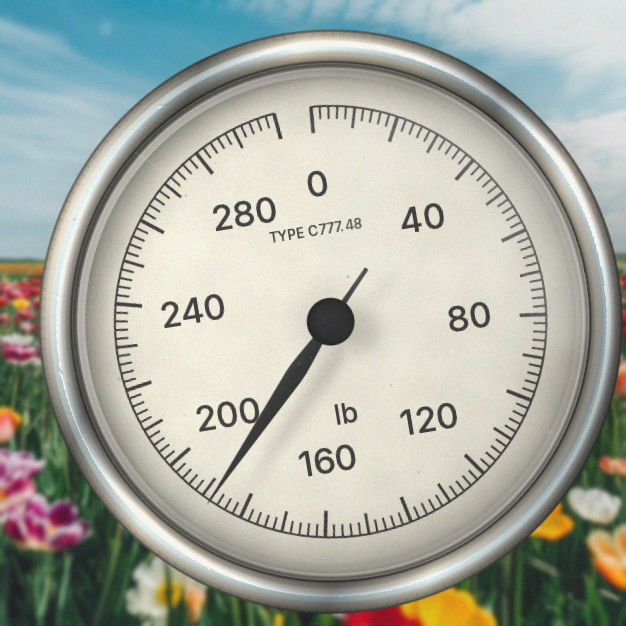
188; lb
